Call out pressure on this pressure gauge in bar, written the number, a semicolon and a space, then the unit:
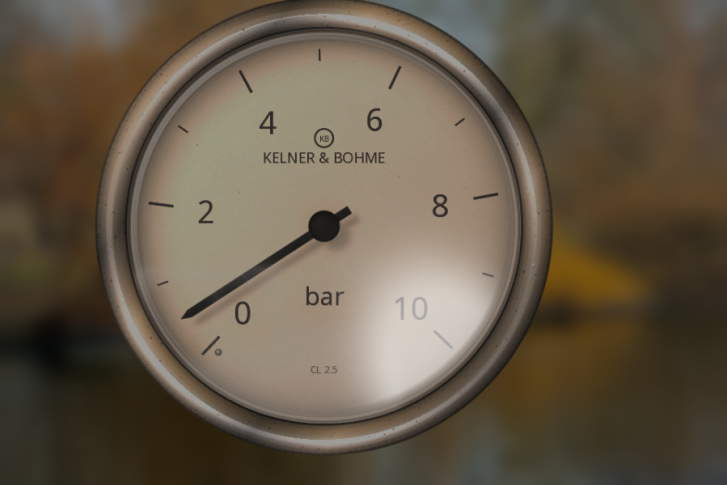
0.5; bar
